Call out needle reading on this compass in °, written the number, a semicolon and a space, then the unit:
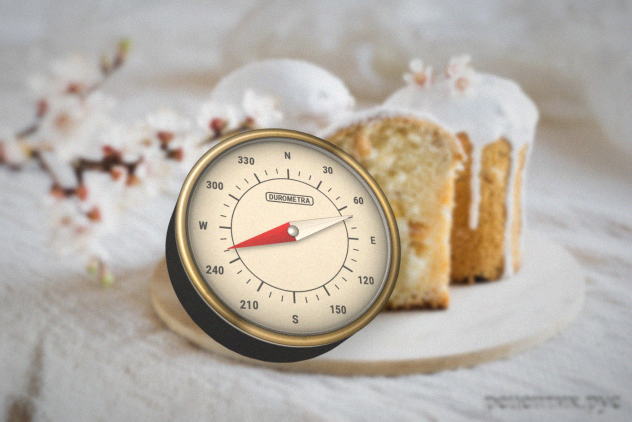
250; °
